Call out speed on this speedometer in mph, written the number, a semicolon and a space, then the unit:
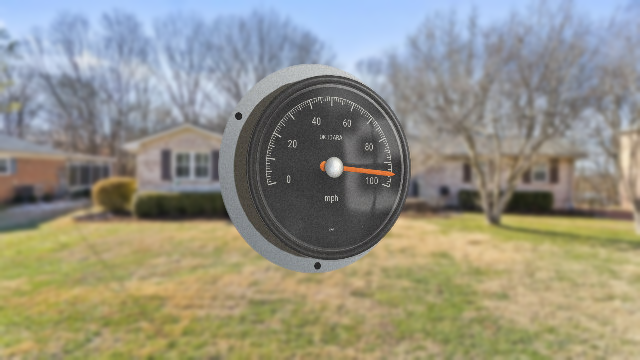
95; mph
